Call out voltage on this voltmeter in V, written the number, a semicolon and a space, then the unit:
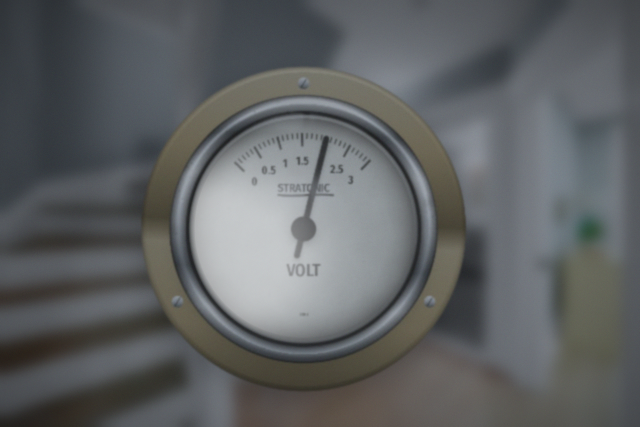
2; V
